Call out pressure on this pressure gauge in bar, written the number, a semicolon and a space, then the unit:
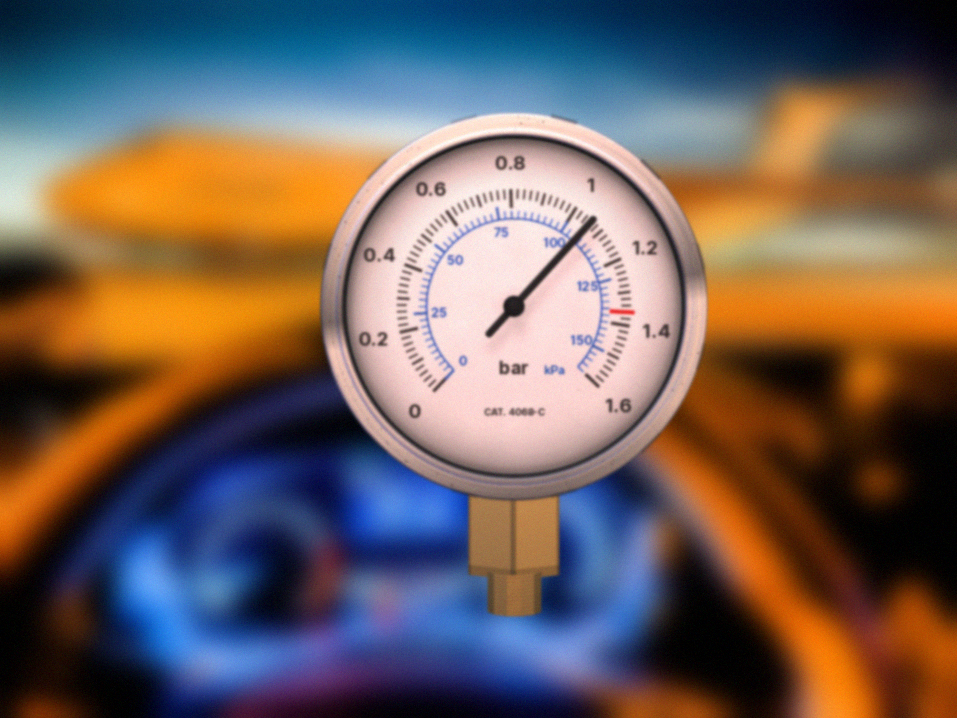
1.06; bar
